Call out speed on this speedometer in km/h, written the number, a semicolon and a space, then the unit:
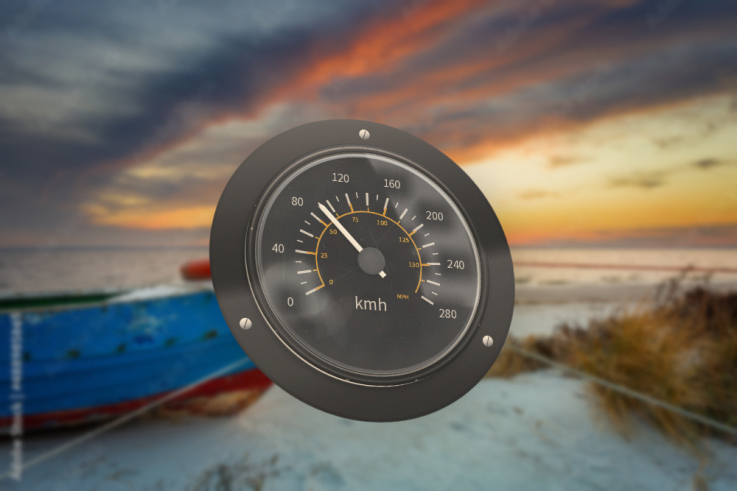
90; km/h
